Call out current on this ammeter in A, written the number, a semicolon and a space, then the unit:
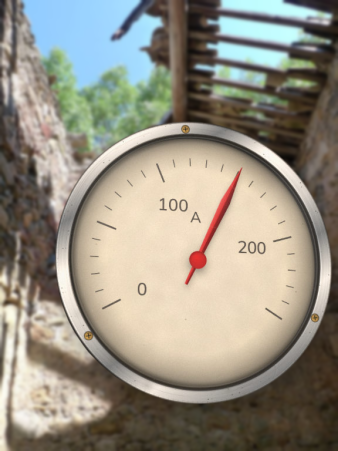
150; A
